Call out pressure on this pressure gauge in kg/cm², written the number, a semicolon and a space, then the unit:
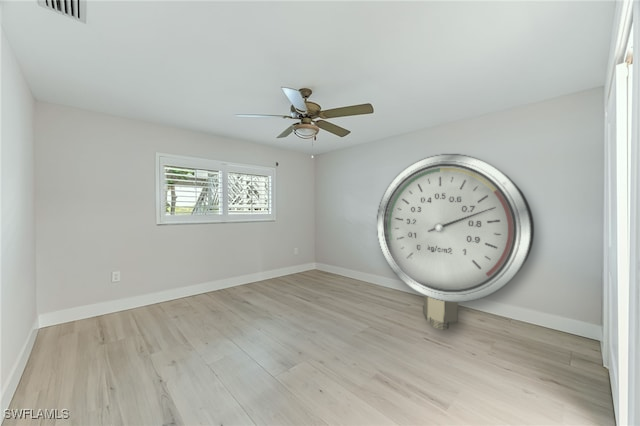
0.75; kg/cm²
